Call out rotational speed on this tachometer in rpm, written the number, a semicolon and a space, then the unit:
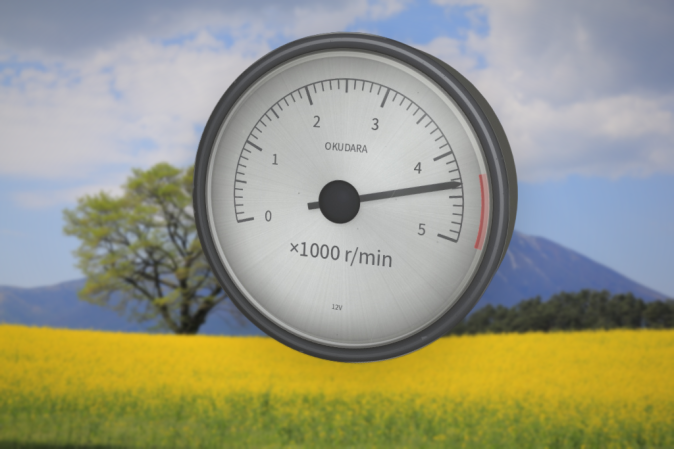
4350; rpm
